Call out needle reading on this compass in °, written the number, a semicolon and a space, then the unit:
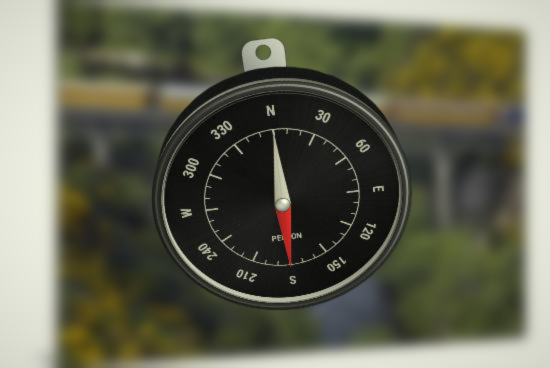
180; °
